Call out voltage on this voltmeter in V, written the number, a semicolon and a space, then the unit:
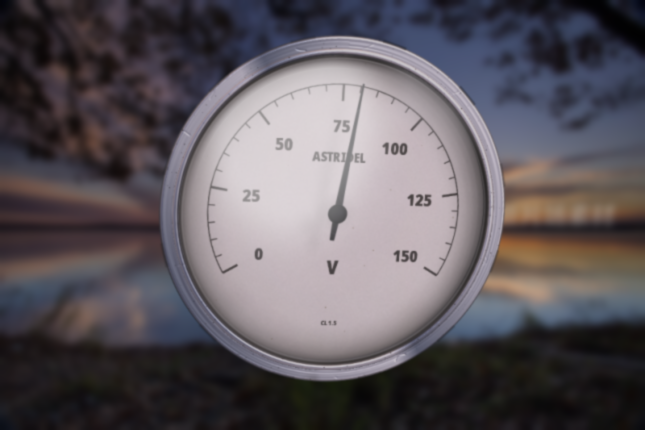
80; V
